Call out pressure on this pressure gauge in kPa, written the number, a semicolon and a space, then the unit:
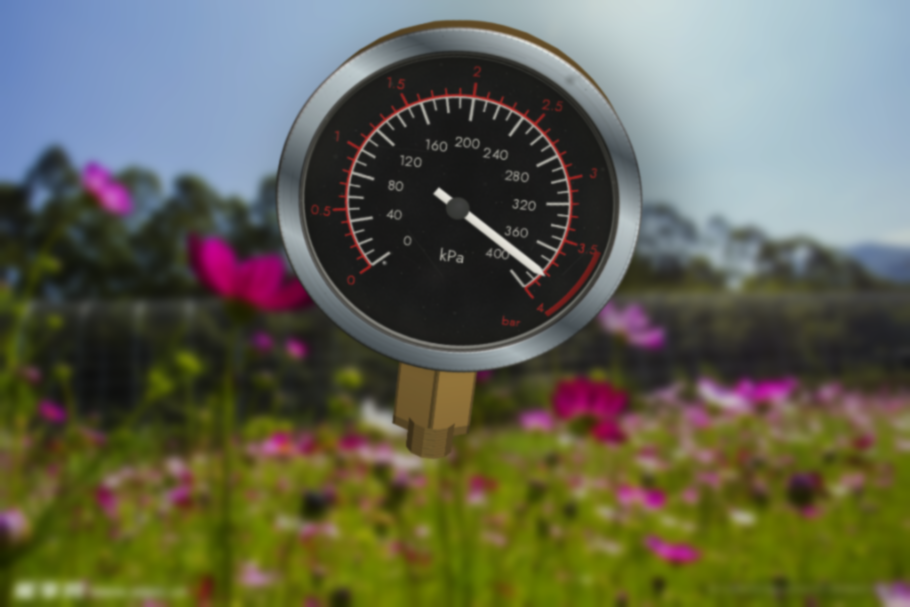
380; kPa
